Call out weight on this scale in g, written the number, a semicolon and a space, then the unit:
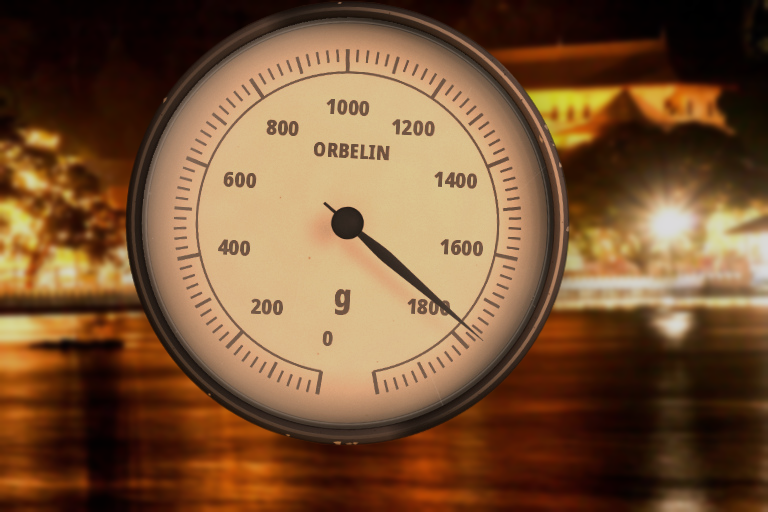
1770; g
